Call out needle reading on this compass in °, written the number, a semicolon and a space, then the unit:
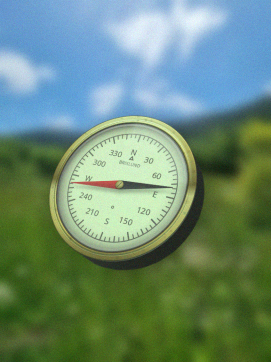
260; °
